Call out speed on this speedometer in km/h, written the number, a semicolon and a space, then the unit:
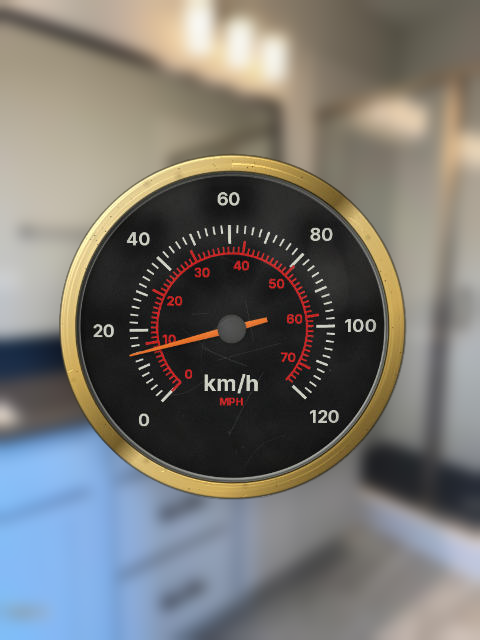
14; km/h
